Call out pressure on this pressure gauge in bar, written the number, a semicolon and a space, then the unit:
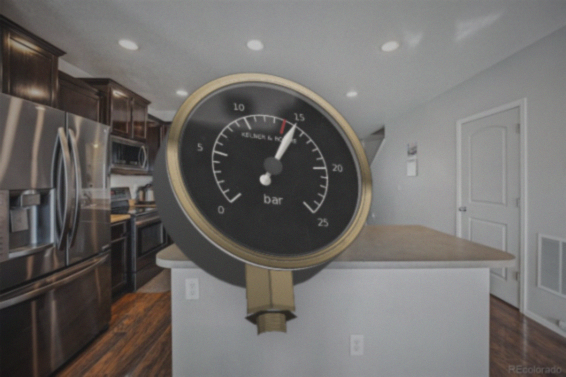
15; bar
